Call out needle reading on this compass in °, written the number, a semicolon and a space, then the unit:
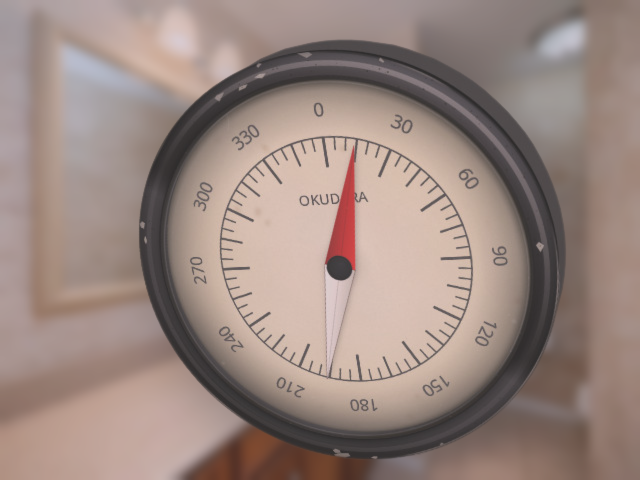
15; °
